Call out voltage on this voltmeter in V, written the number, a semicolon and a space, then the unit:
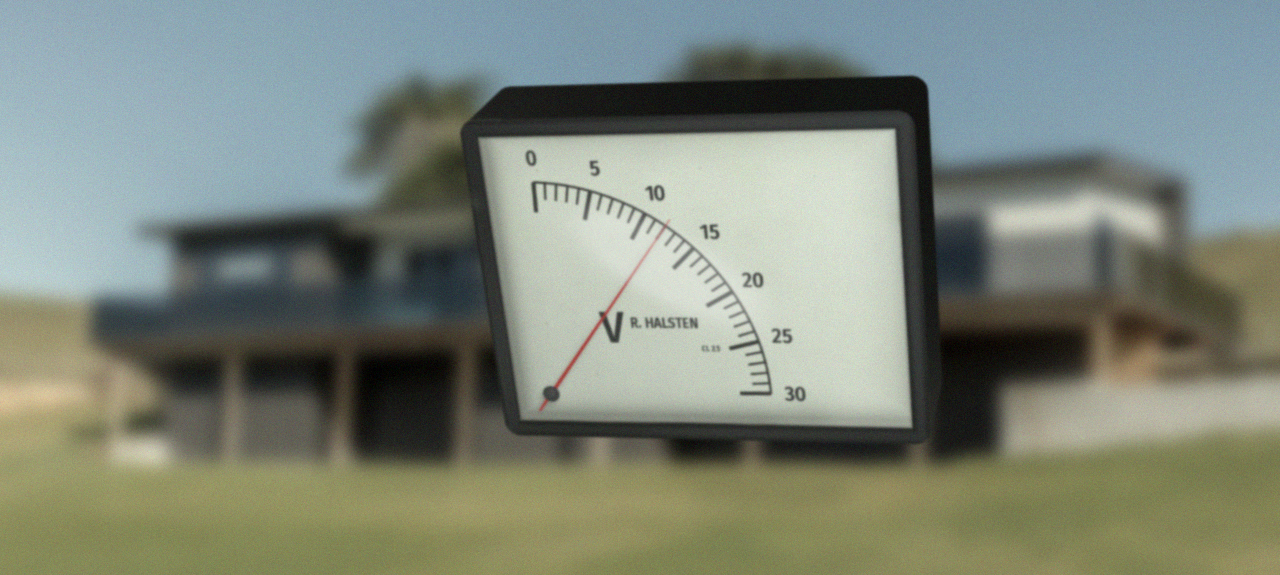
12; V
